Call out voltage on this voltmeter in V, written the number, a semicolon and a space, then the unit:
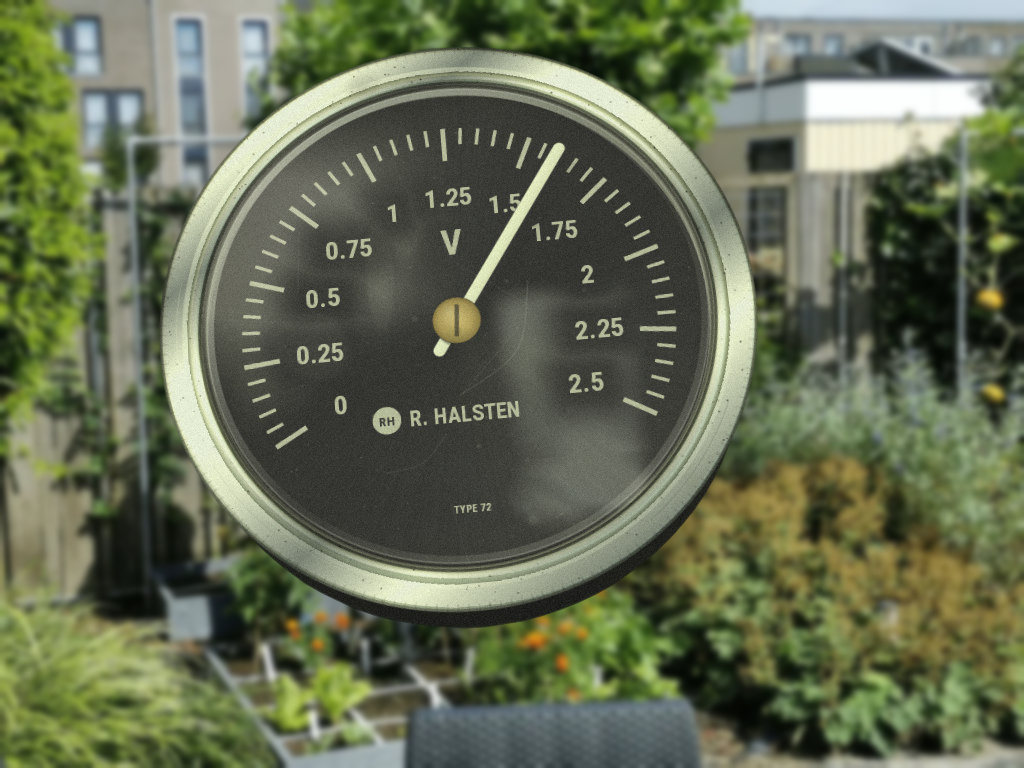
1.6; V
